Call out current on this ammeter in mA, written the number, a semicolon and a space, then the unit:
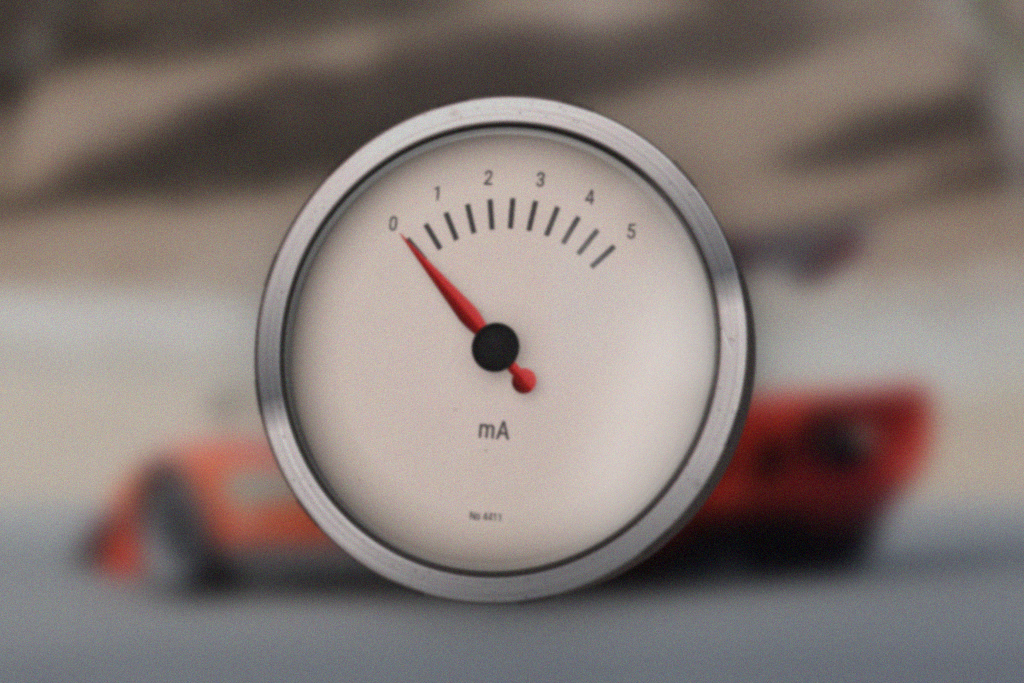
0; mA
